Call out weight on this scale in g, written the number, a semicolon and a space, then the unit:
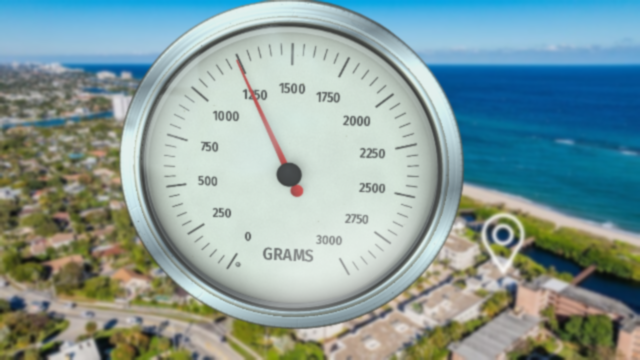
1250; g
